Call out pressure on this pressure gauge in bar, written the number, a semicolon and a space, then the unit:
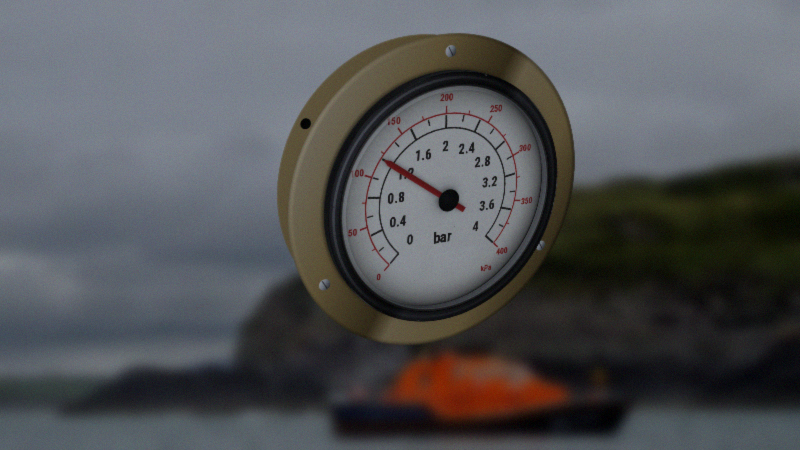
1.2; bar
